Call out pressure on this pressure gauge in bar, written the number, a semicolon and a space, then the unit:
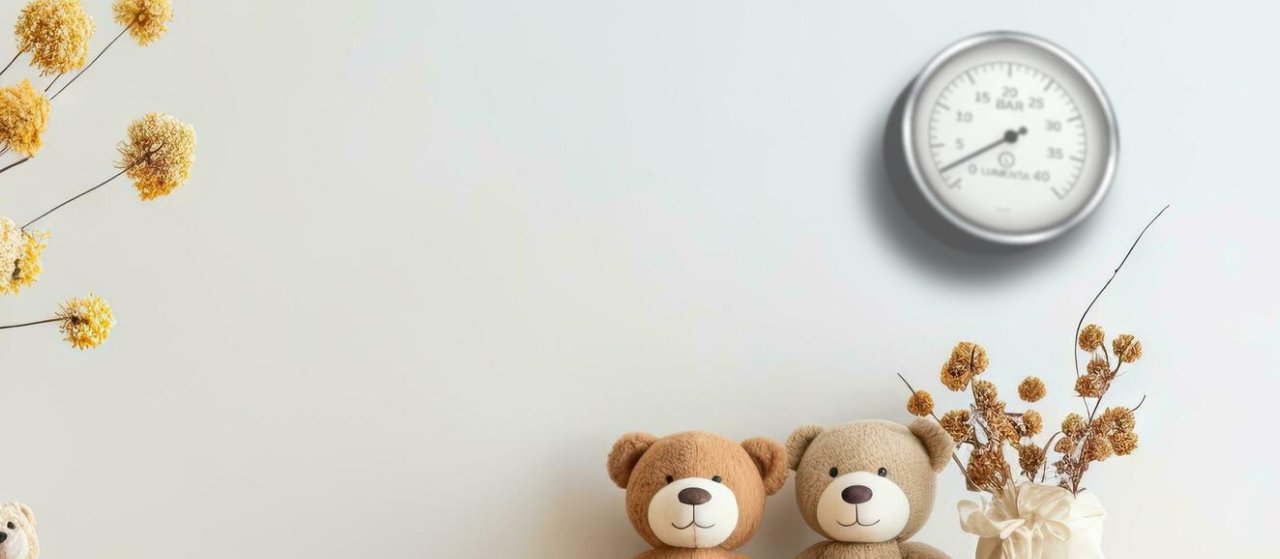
2; bar
